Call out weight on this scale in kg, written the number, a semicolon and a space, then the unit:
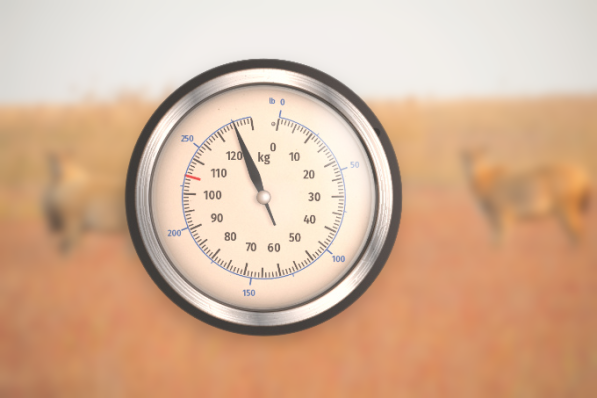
125; kg
